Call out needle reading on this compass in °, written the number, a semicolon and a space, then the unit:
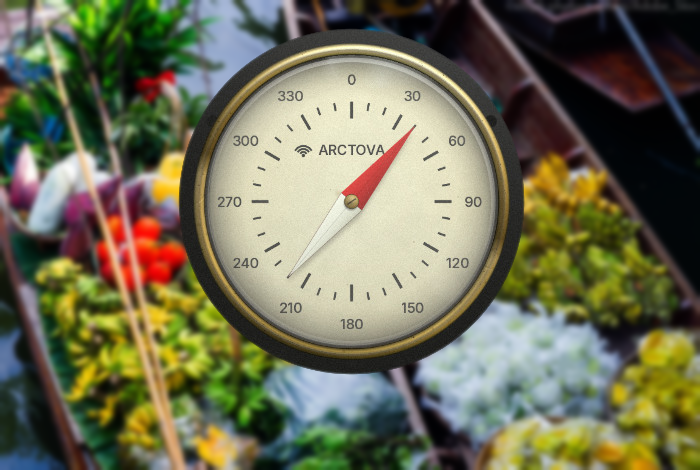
40; °
